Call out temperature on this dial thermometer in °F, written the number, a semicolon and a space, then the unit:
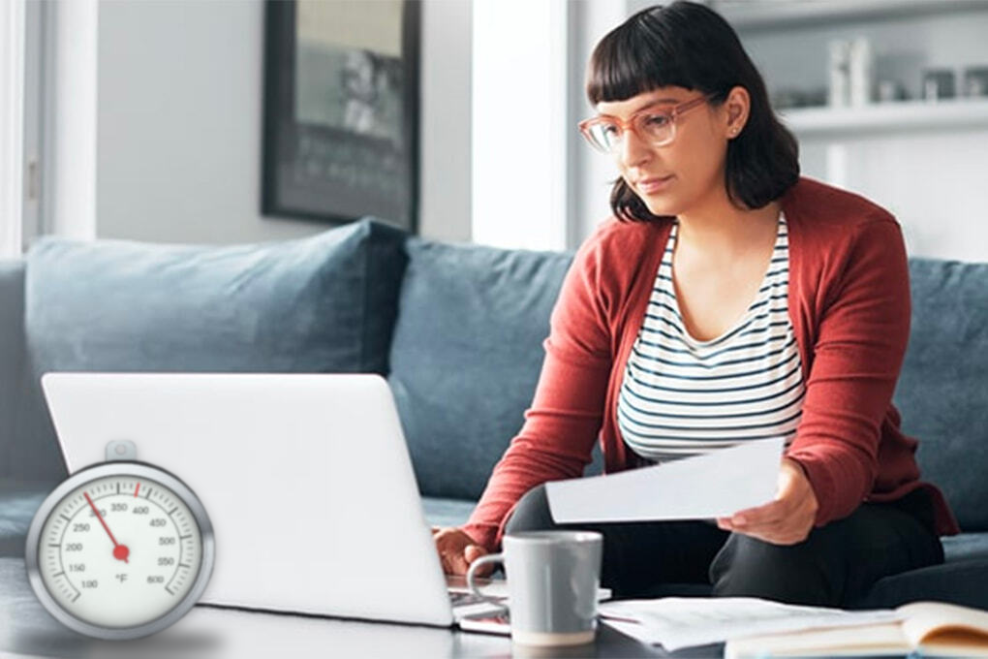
300; °F
